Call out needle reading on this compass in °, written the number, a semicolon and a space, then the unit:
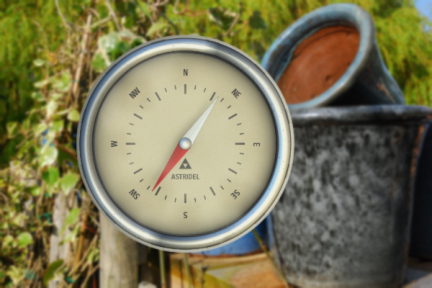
215; °
